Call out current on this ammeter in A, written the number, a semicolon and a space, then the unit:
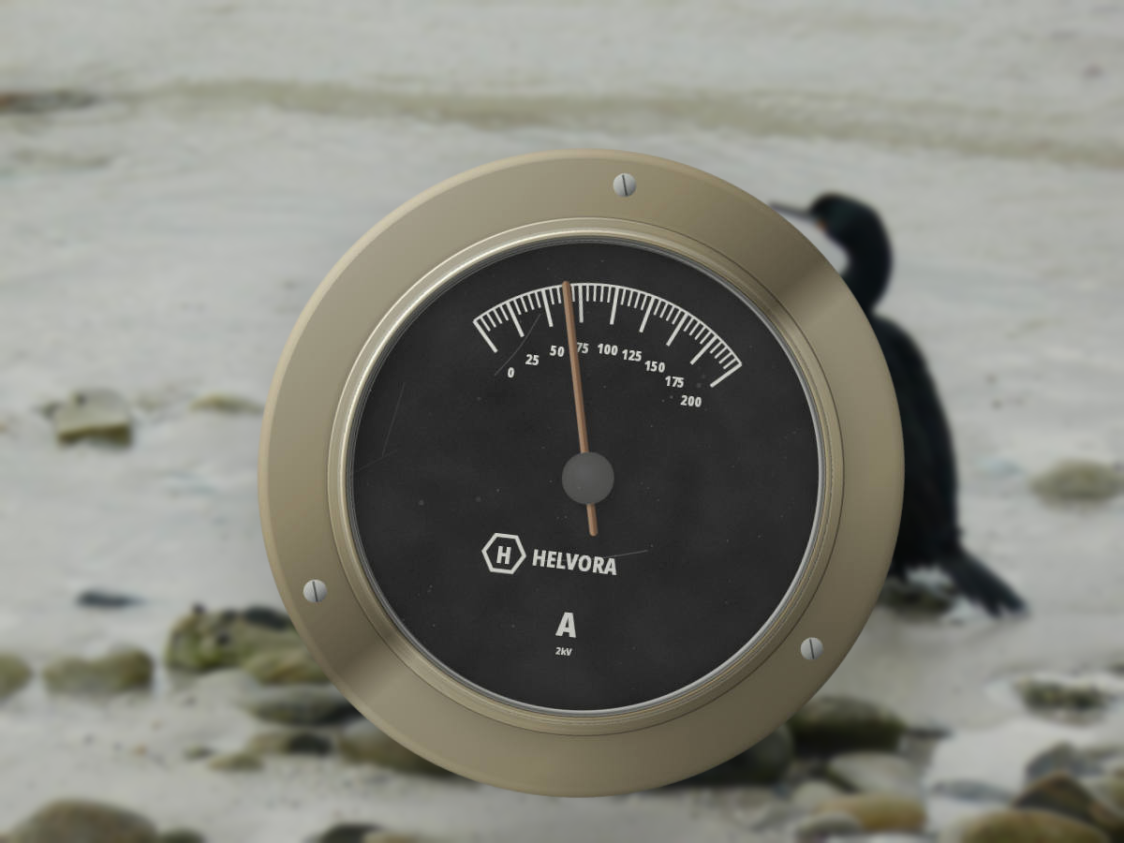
65; A
